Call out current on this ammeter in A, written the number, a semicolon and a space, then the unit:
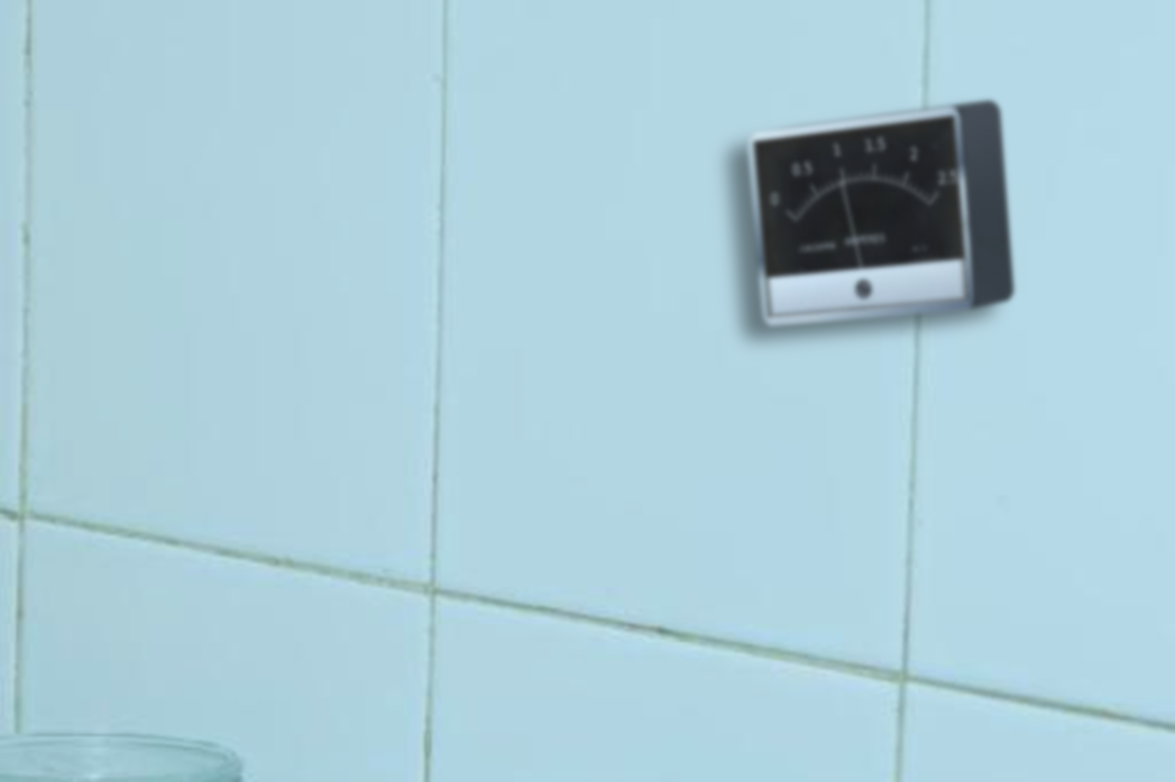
1; A
